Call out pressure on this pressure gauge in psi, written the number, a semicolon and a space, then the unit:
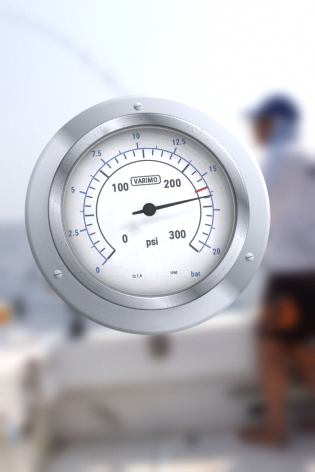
240; psi
